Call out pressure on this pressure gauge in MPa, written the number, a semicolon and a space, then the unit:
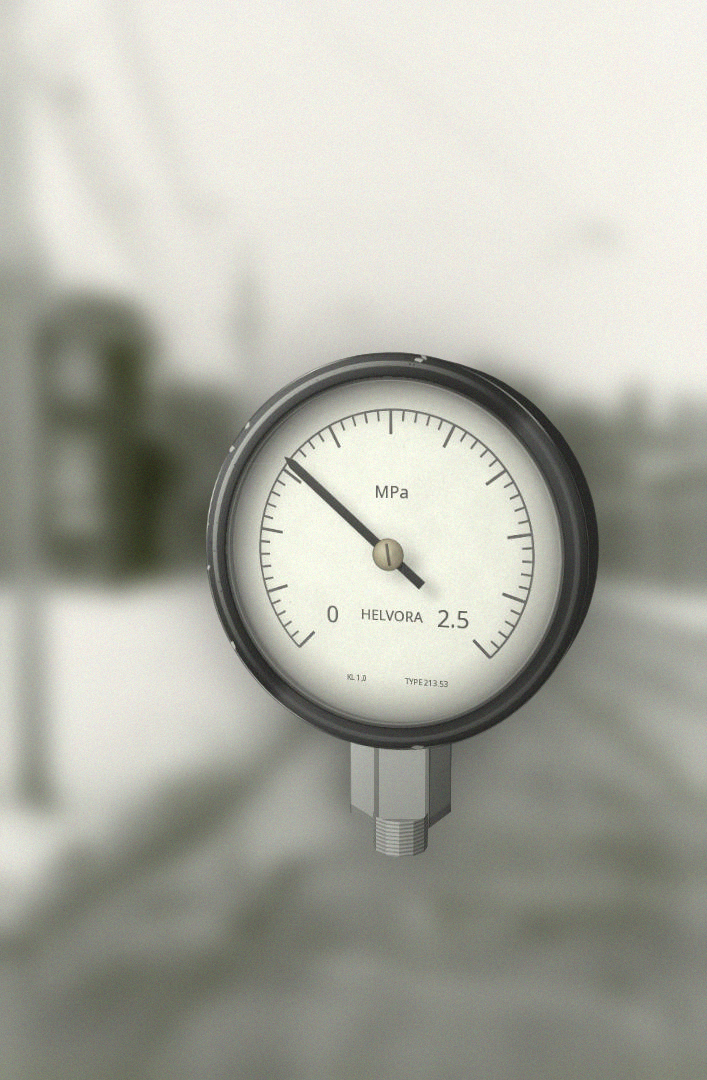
0.8; MPa
